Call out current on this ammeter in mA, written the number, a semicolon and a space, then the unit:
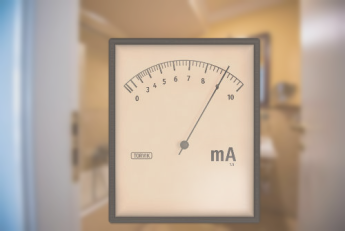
9; mA
